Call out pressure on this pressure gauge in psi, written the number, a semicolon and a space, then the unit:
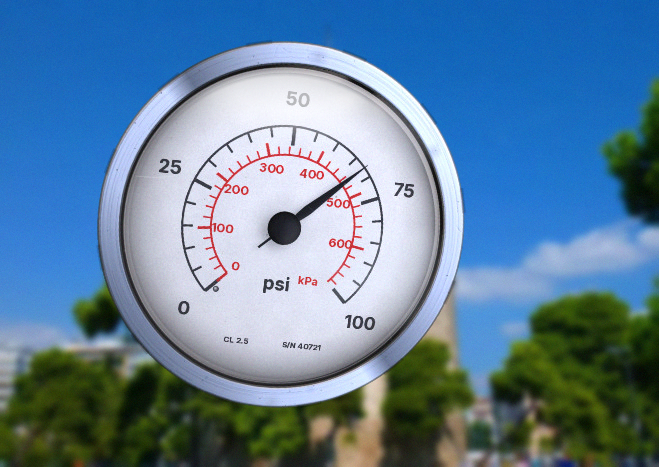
67.5; psi
